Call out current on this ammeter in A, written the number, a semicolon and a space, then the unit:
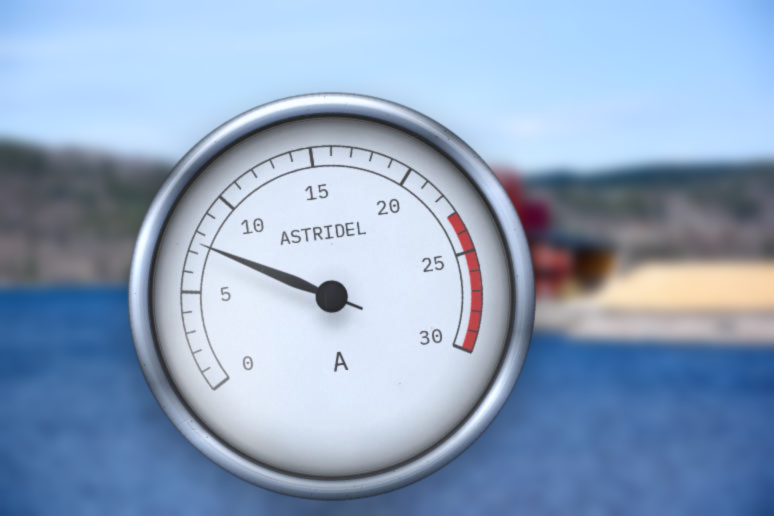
7.5; A
